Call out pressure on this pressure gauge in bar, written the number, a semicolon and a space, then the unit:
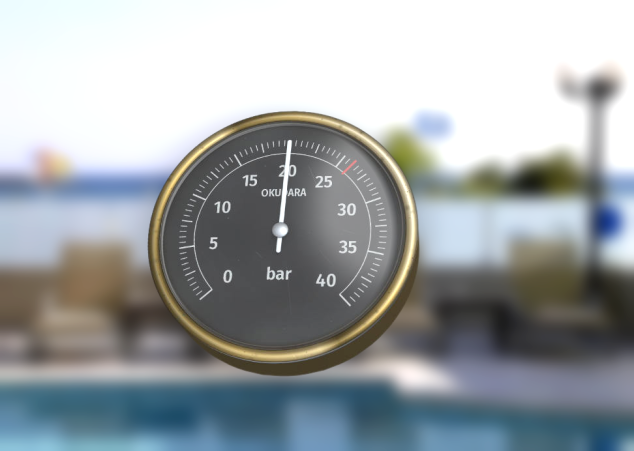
20; bar
